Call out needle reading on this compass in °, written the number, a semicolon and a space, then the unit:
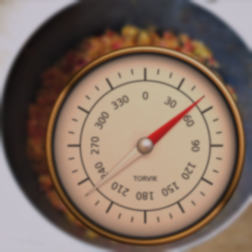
50; °
